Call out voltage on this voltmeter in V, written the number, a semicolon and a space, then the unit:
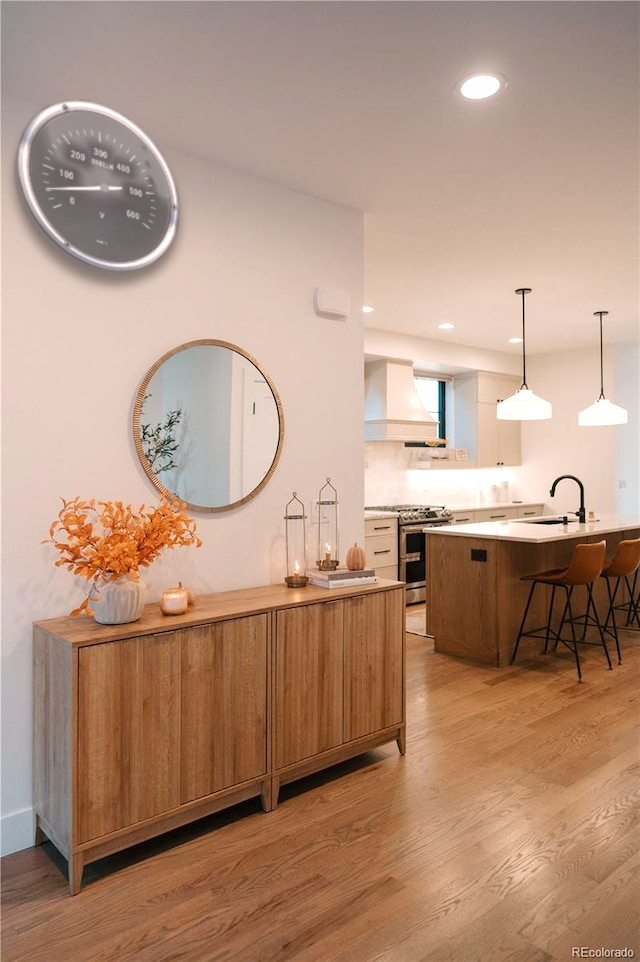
40; V
